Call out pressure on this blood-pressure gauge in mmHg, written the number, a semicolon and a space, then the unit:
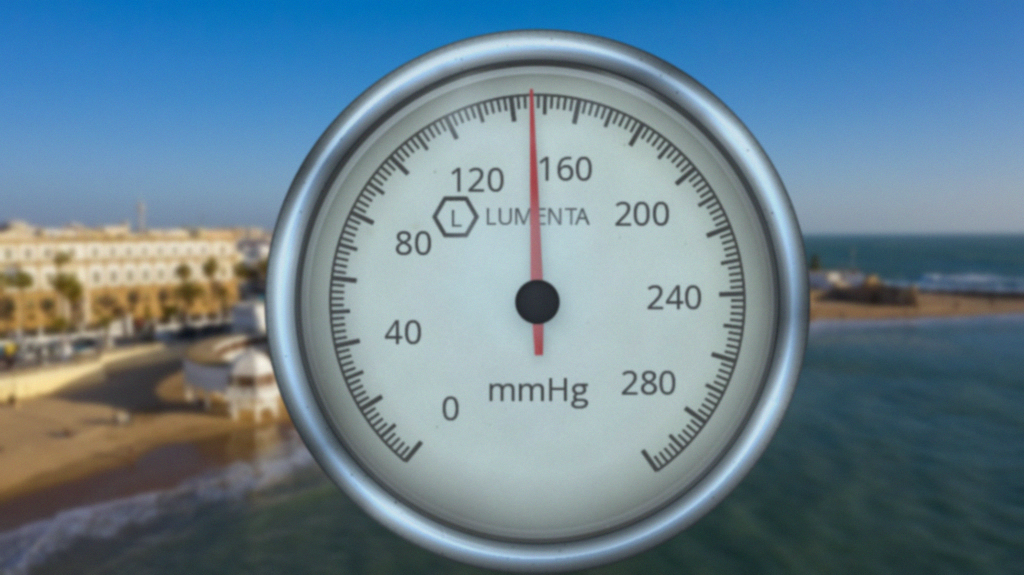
146; mmHg
